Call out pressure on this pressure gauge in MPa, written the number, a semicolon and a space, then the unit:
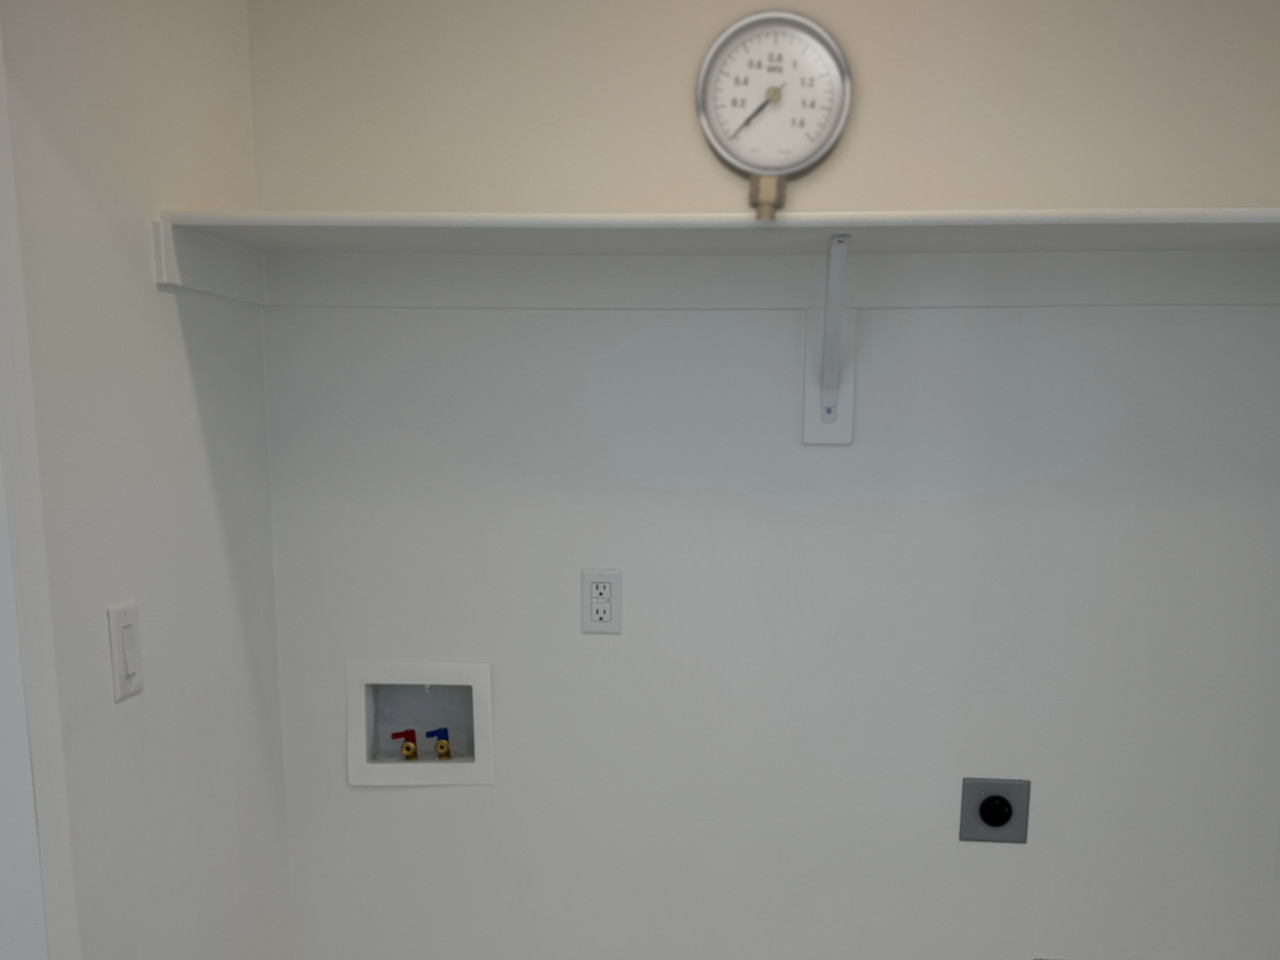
0; MPa
